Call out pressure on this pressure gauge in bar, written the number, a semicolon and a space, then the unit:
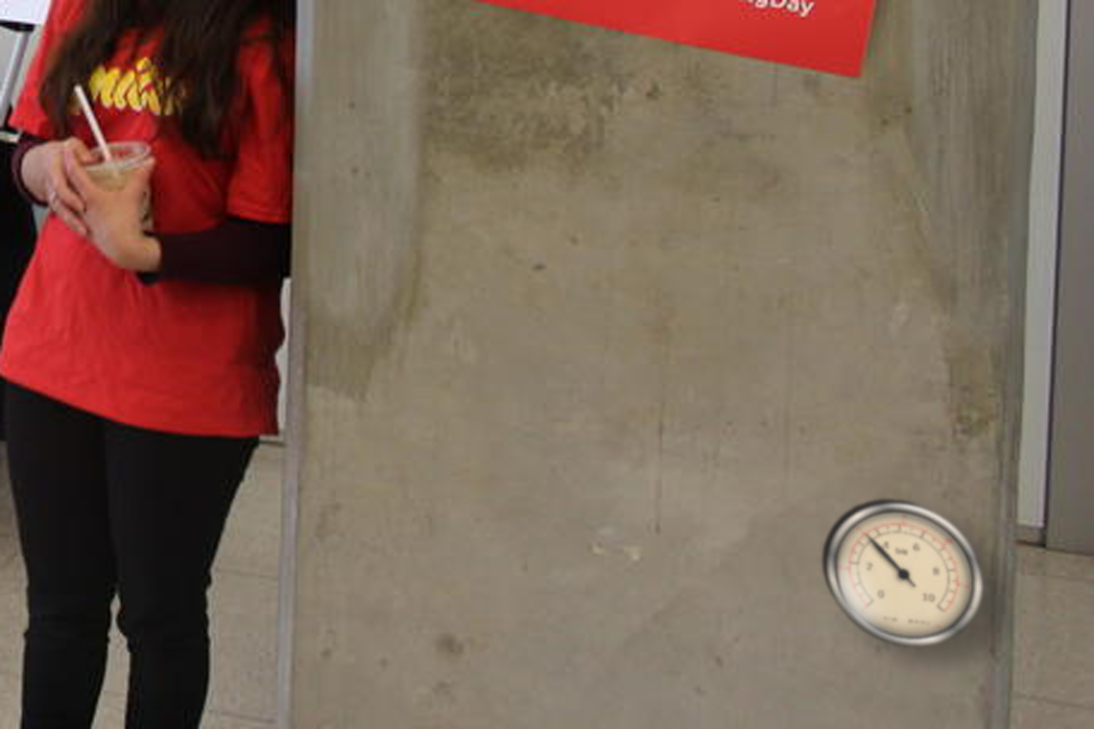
3.5; bar
